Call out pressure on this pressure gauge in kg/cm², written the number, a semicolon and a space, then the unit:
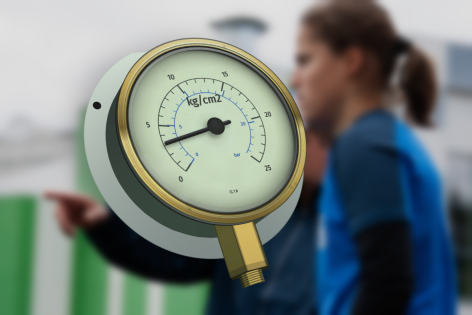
3; kg/cm²
